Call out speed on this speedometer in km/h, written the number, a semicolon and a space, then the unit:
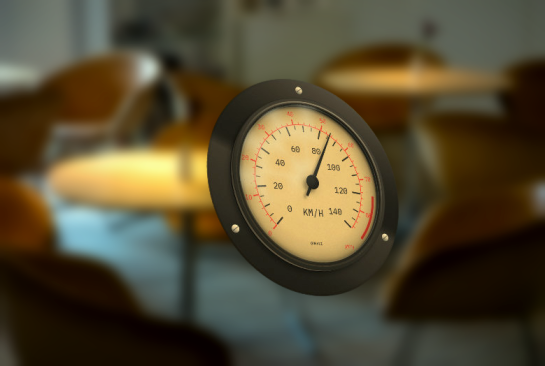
85; km/h
